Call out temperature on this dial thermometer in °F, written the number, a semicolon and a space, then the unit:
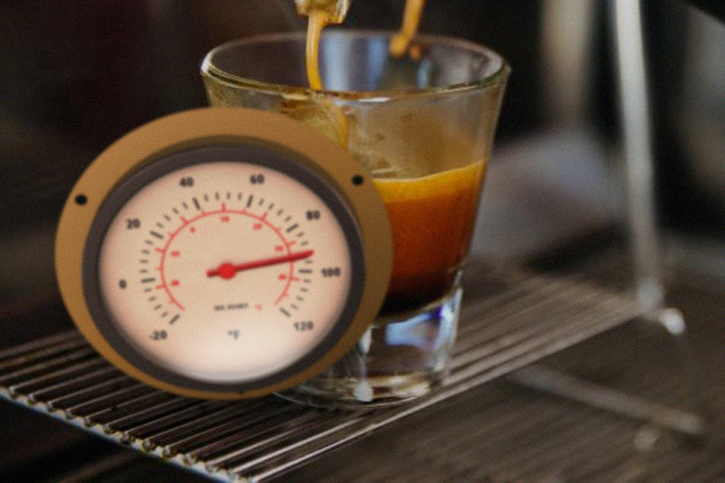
92; °F
